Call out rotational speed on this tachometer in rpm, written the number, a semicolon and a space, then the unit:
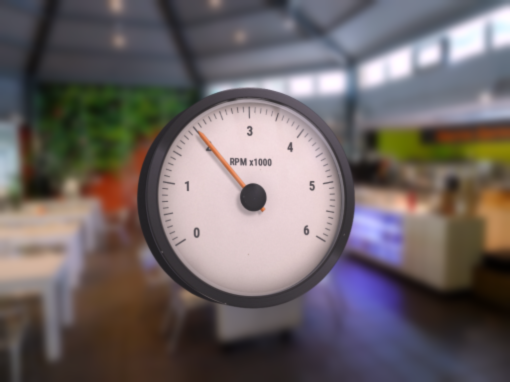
2000; rpm
